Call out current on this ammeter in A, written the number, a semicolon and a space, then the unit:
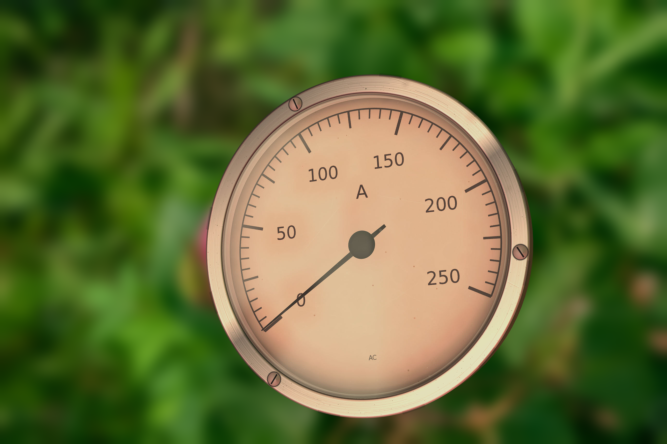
0; A
